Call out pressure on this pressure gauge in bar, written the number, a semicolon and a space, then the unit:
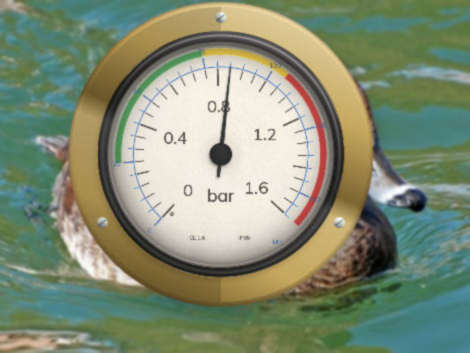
0.85; bar
